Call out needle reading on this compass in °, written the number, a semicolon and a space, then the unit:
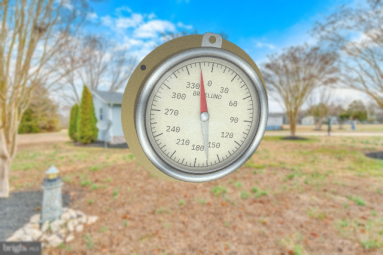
345; °
